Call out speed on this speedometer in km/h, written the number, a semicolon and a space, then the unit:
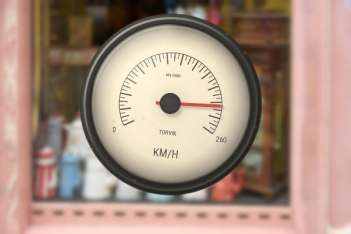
225; km/h
